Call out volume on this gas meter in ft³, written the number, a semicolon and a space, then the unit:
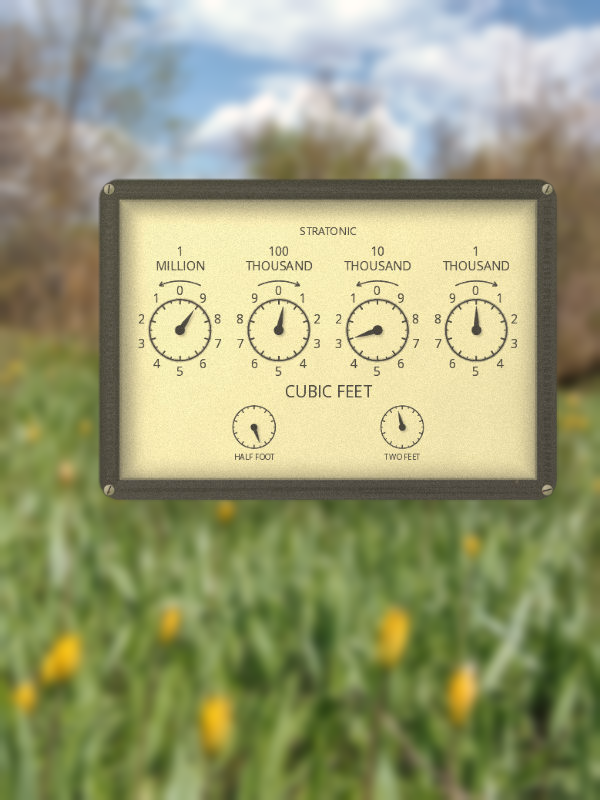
903000; ft³
